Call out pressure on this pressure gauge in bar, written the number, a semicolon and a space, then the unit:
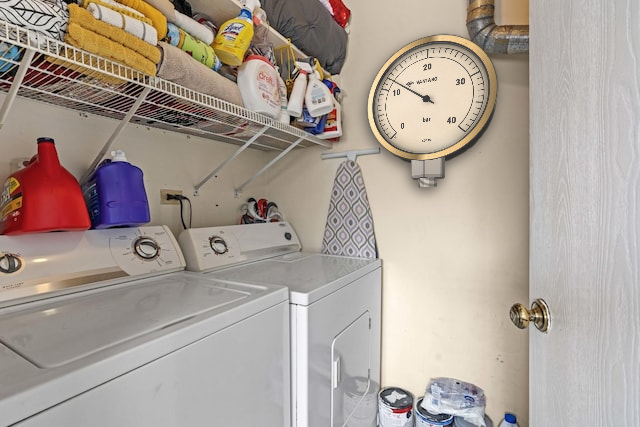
12; bar
